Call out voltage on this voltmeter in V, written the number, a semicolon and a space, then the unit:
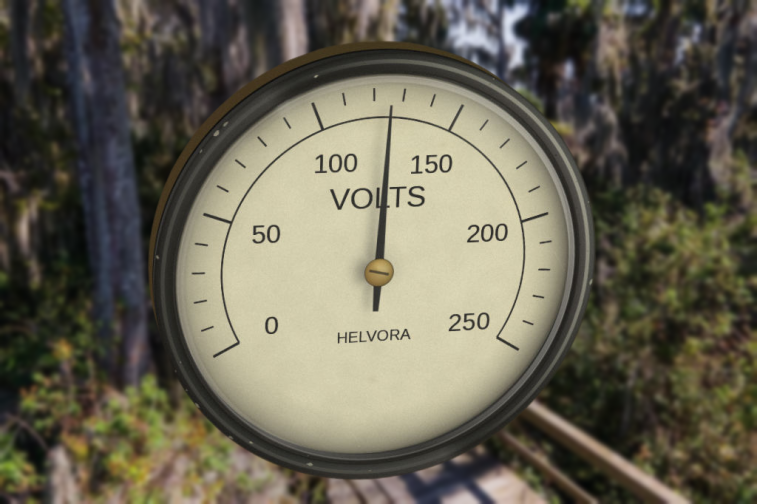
125; V
